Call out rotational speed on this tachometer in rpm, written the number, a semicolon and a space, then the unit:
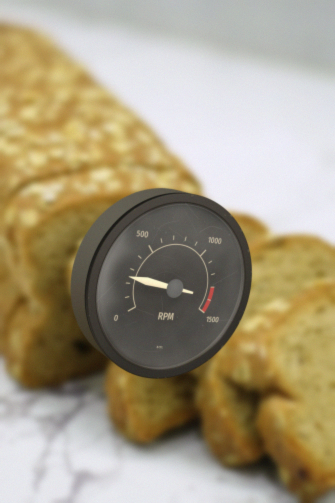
250; rpm
